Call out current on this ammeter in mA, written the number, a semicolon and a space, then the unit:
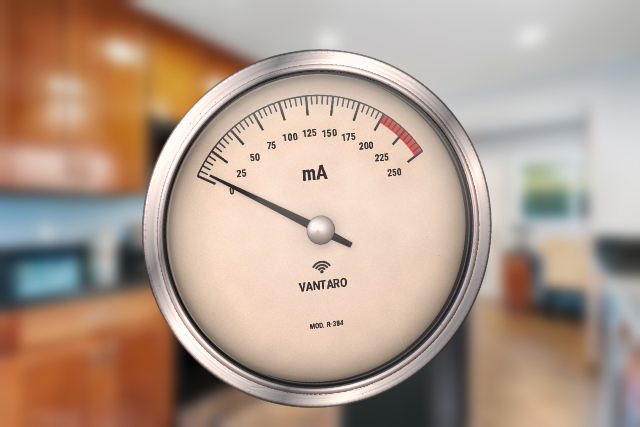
5; mA
